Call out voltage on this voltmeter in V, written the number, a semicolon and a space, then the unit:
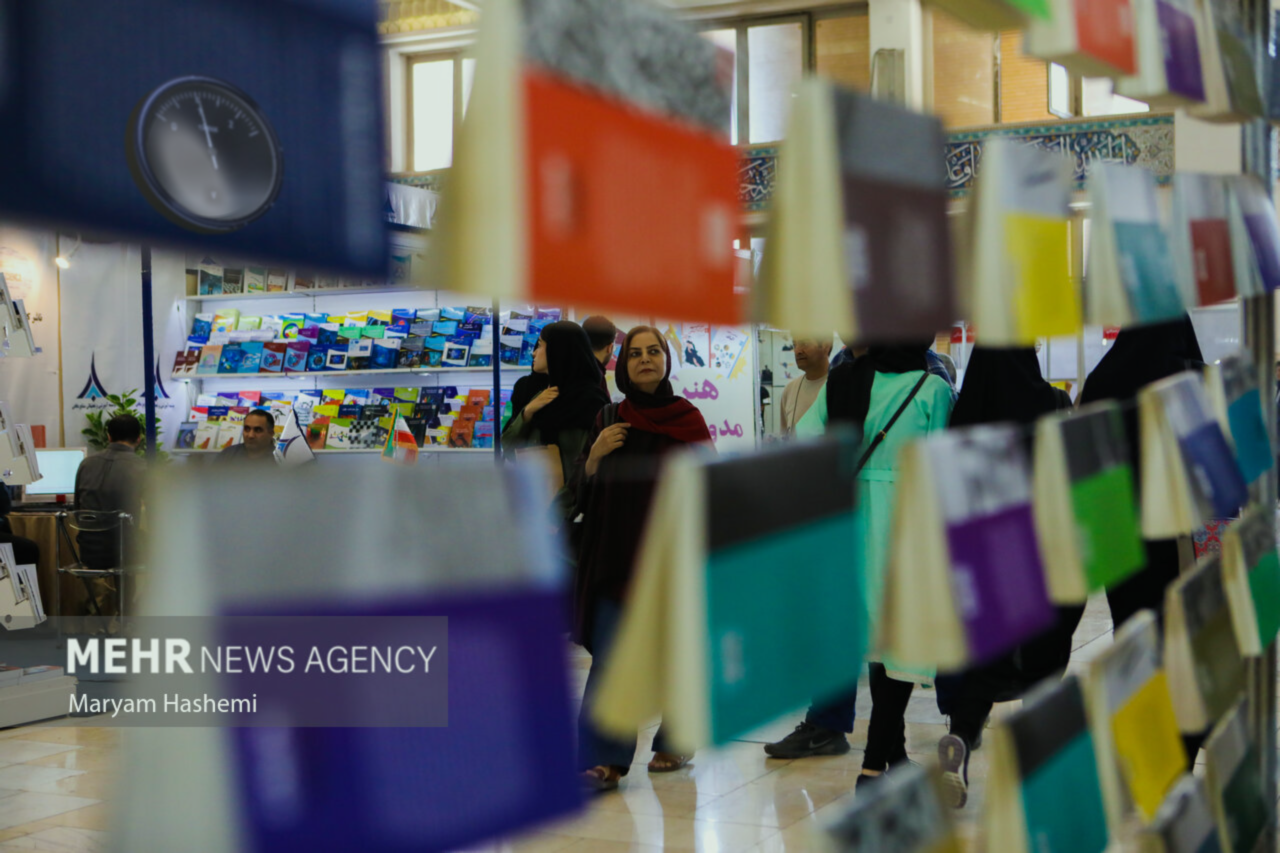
1; V
